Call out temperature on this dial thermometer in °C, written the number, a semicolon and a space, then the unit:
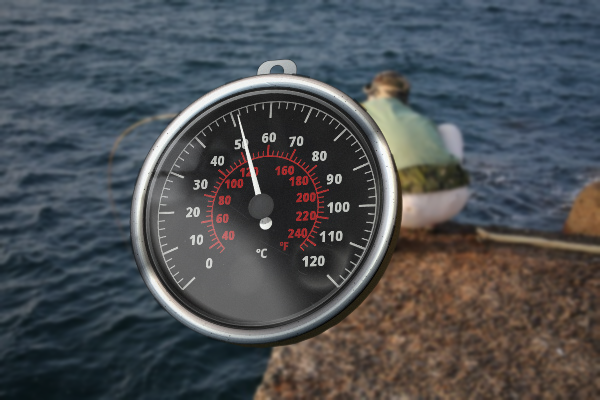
52; °C
